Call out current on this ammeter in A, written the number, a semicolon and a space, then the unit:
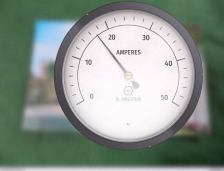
17; A
